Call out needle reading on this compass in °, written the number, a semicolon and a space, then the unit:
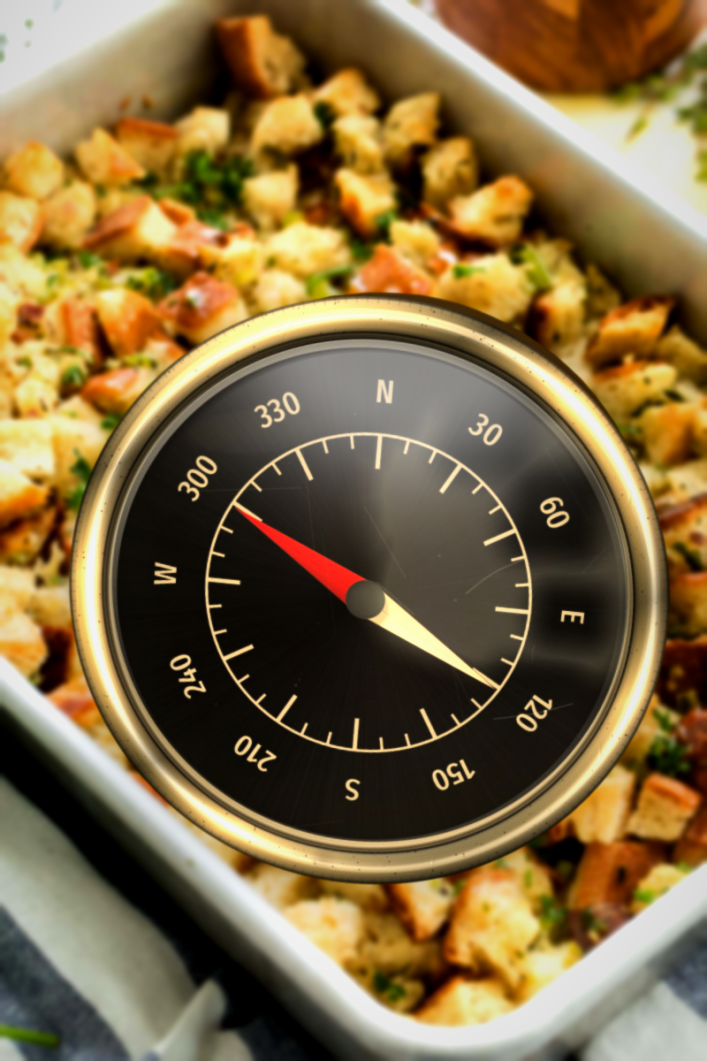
300; °
